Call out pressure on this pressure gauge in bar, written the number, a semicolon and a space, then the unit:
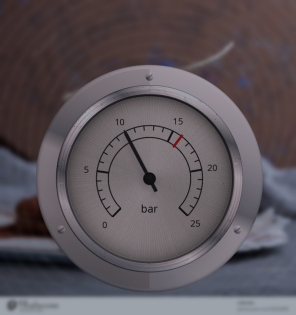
10; bar
